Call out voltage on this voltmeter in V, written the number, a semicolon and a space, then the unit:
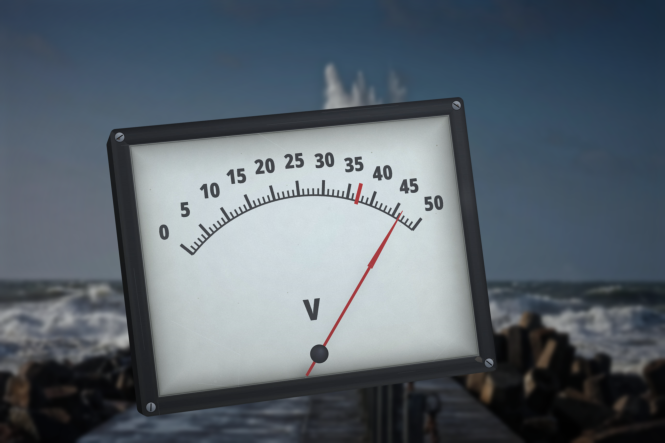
46; V
